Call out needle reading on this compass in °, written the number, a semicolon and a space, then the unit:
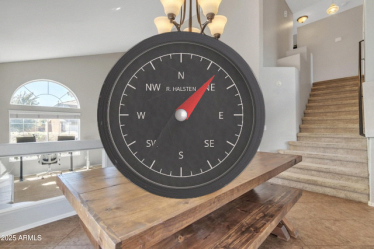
40; °
